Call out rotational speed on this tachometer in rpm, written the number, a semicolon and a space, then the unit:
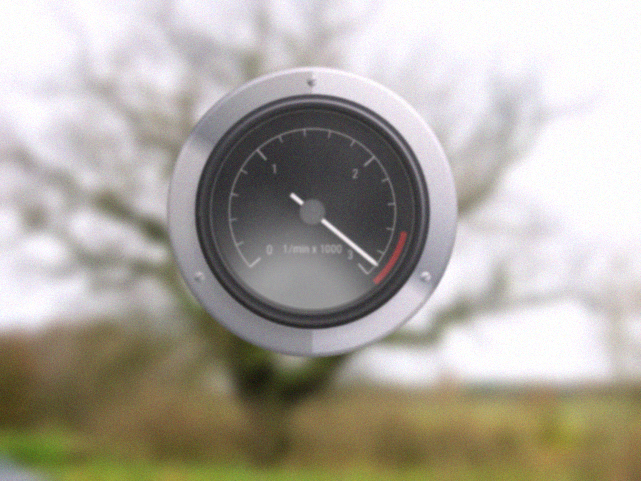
2900; rpm
